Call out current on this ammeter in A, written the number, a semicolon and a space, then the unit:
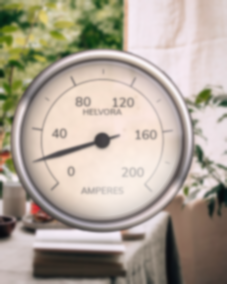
20; A
